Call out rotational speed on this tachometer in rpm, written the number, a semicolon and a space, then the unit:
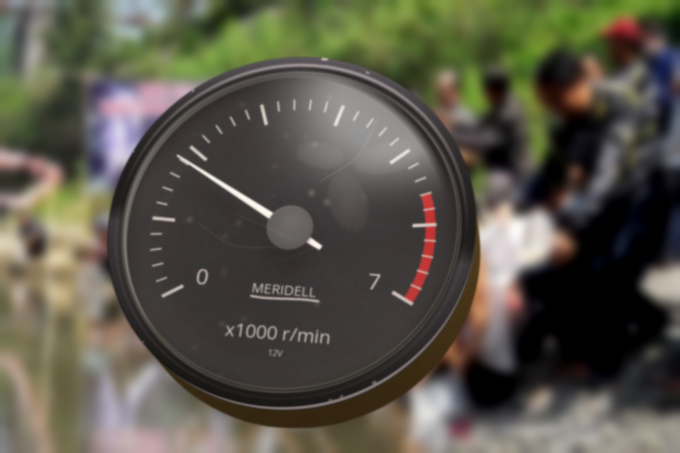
1800; rpm
